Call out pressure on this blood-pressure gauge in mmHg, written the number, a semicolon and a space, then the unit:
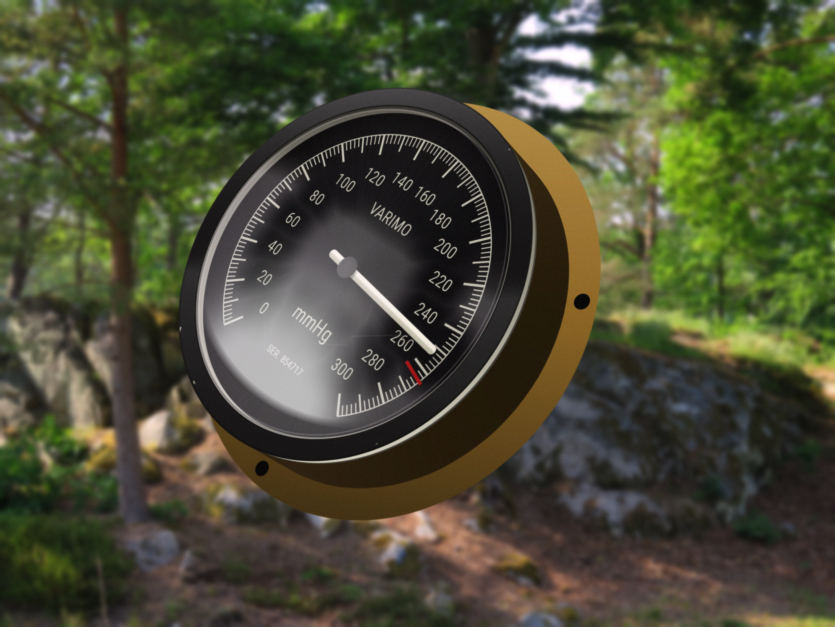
252; mmHg
